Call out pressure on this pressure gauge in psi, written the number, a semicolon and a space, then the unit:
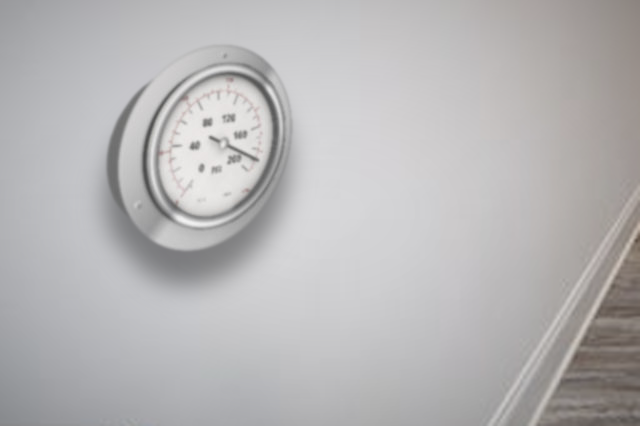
190; psi
